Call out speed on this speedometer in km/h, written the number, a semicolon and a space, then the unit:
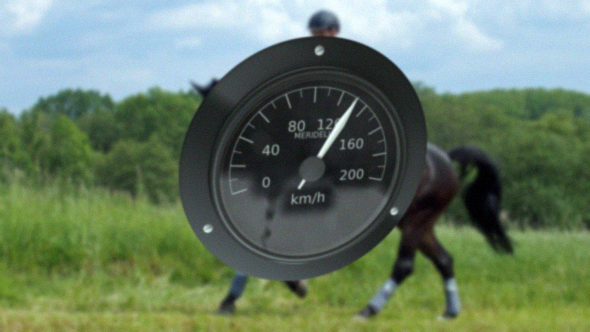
130; km/h
